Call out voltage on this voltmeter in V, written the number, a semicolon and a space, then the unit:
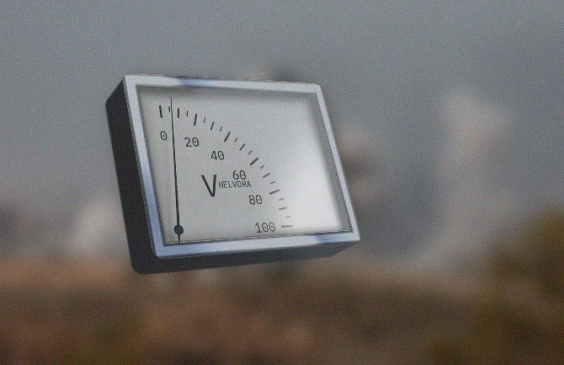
5; V
